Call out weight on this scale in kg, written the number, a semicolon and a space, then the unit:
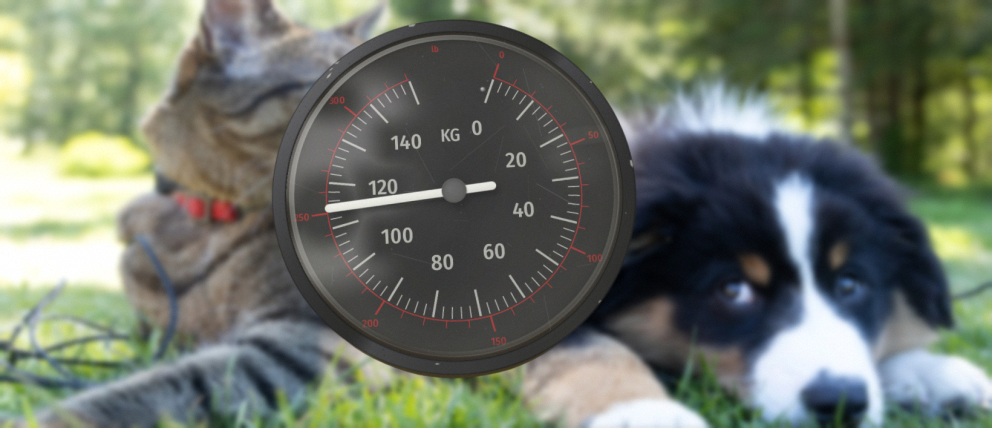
114; kg
